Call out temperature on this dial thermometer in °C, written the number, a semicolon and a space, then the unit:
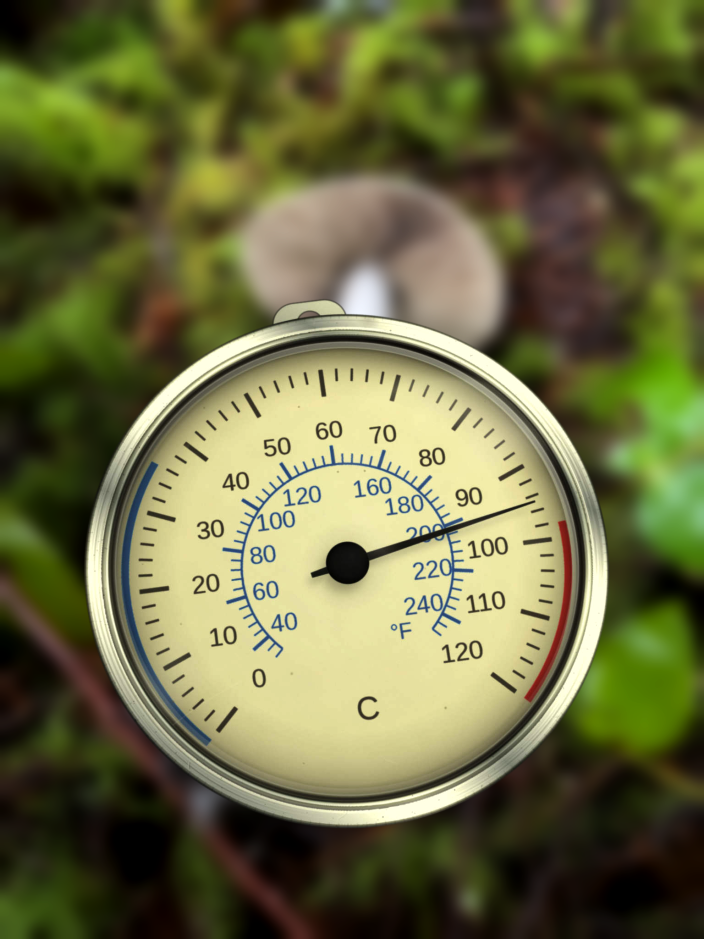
95; °C
